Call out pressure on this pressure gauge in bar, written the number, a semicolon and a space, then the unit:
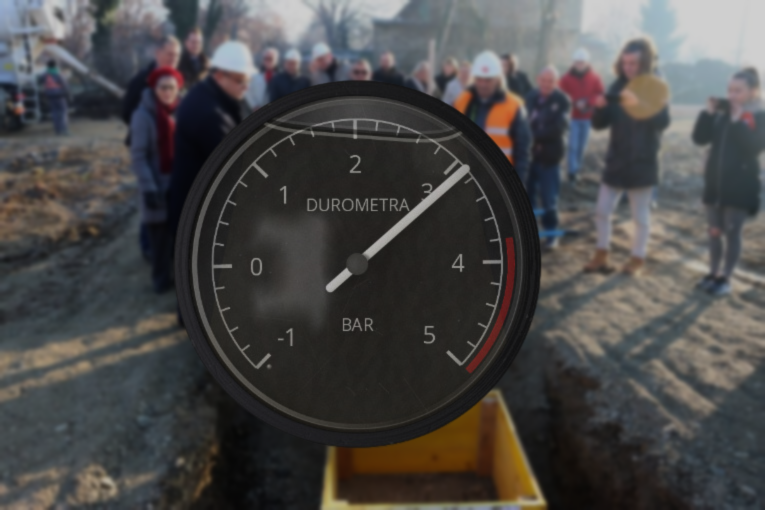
3.1; bar
